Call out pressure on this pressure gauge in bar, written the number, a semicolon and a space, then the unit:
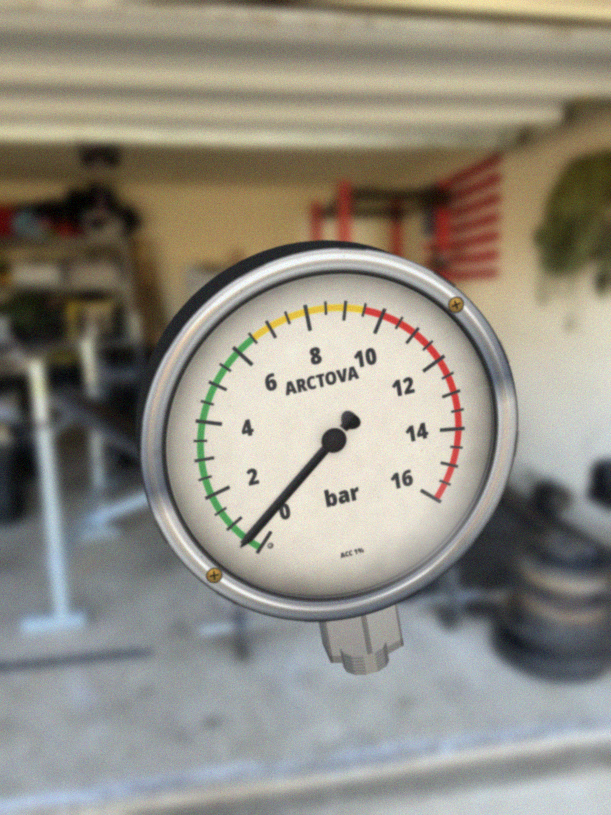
0.5; bar
